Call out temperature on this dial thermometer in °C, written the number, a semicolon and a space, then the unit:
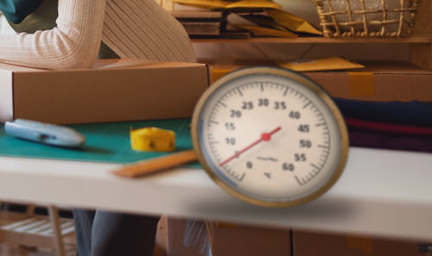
5; °C
